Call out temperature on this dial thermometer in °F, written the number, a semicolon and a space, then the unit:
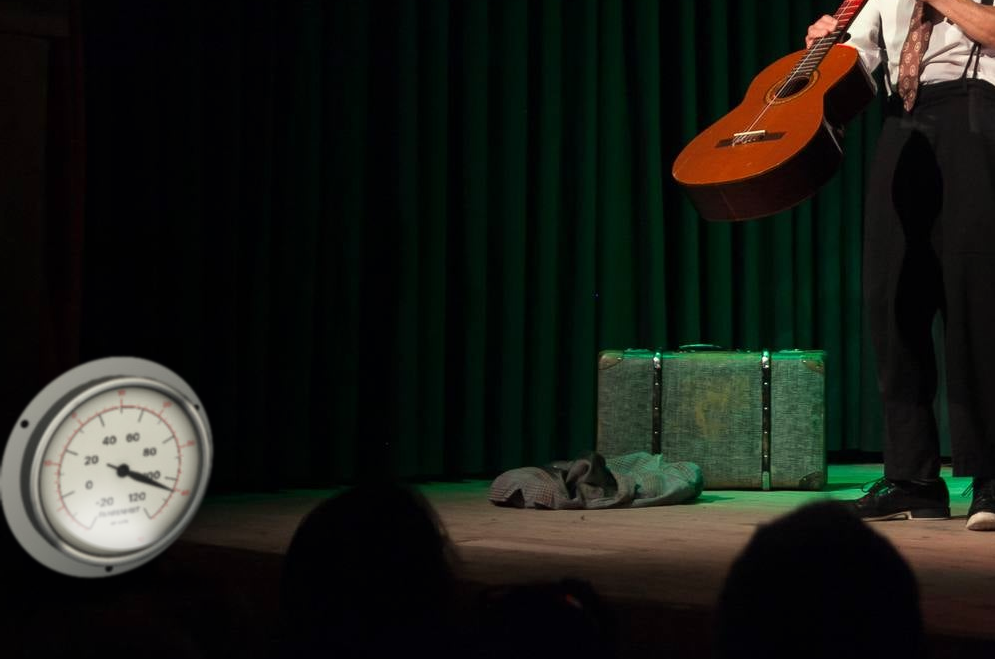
105; °F
